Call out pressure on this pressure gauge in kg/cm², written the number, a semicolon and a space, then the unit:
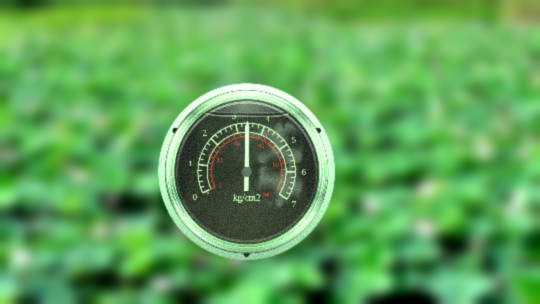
3.4; kg/cm²
